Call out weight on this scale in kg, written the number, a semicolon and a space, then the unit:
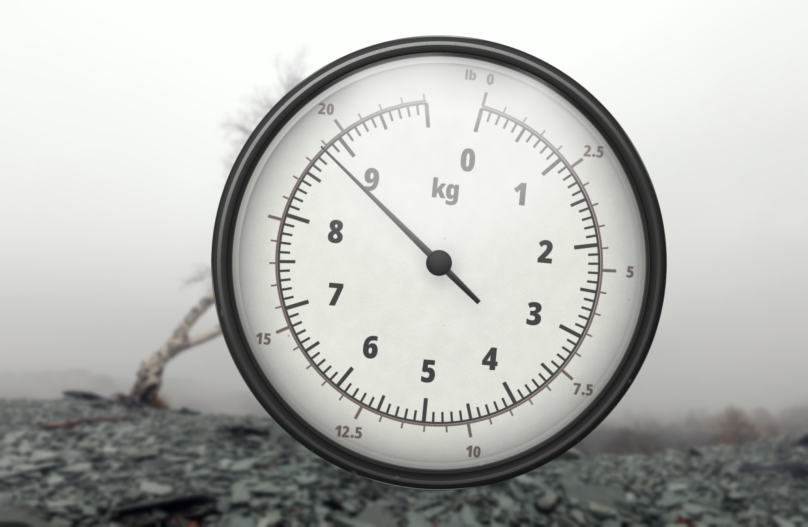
8.8; kg
